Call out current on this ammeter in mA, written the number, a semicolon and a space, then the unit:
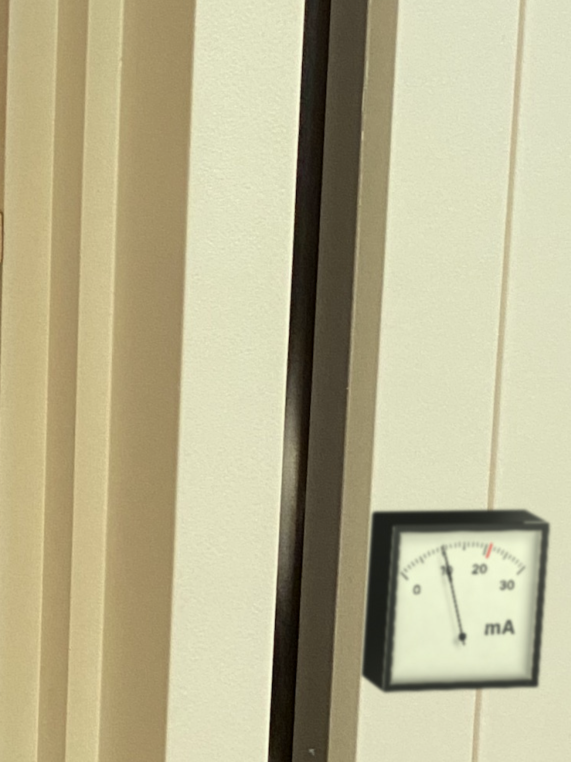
10; mA
